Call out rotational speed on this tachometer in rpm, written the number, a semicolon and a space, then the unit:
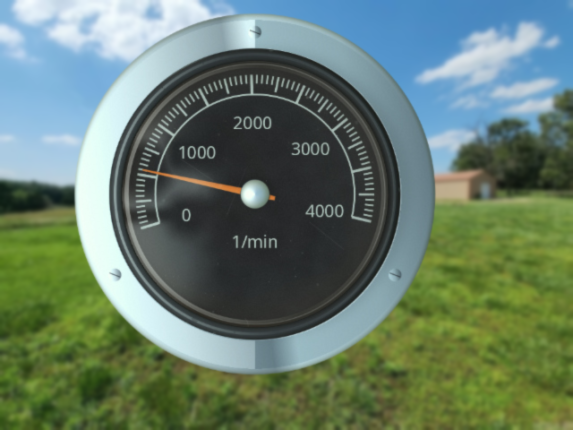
550; rpm
